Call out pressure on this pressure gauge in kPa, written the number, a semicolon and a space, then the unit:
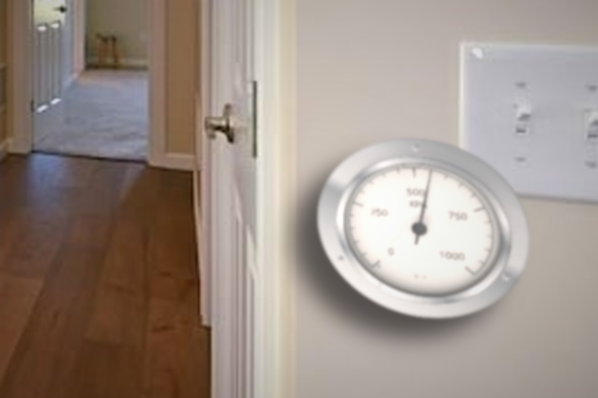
550; kPa
